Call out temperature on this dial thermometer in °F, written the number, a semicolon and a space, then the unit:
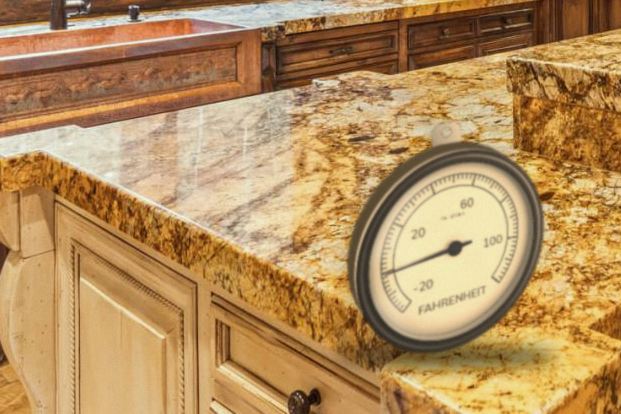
0; °F
